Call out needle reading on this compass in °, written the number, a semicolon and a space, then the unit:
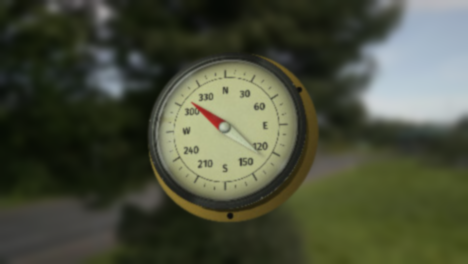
310; °
